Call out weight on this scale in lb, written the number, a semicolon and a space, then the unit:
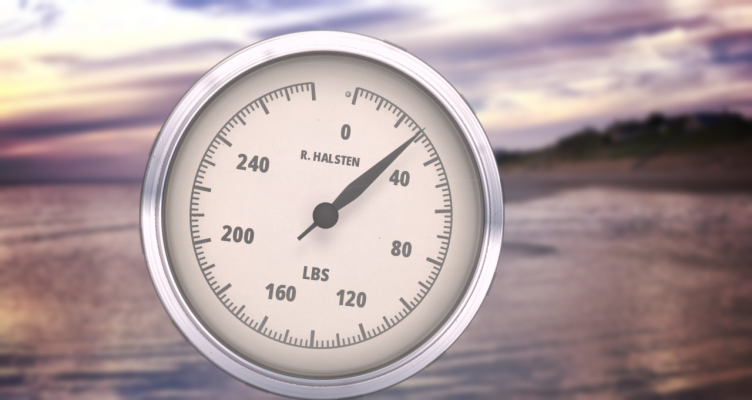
28; lb
